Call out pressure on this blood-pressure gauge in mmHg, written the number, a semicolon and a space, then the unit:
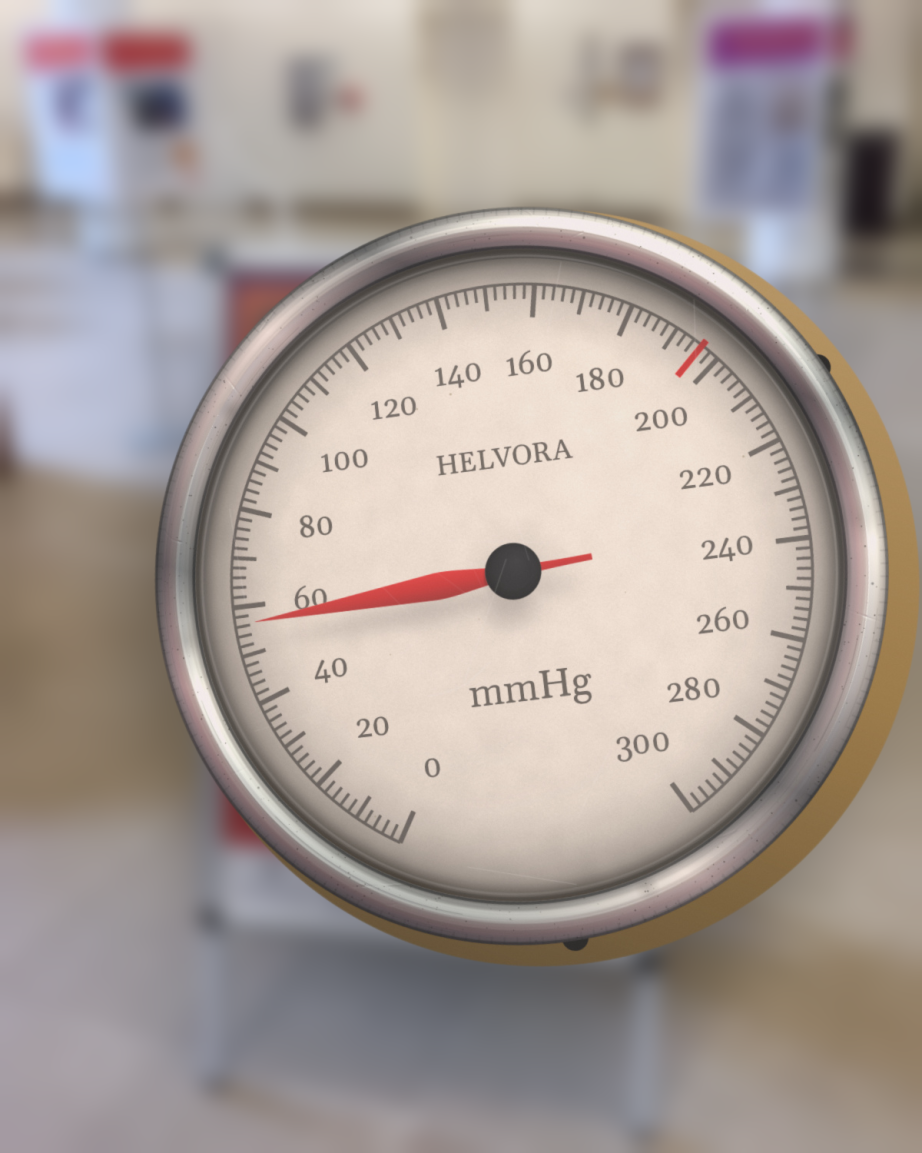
56; mmHg
